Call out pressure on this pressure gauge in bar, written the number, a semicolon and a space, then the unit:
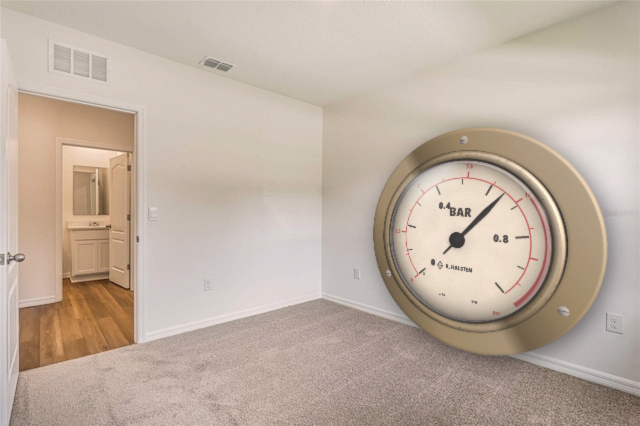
0.65; bar
